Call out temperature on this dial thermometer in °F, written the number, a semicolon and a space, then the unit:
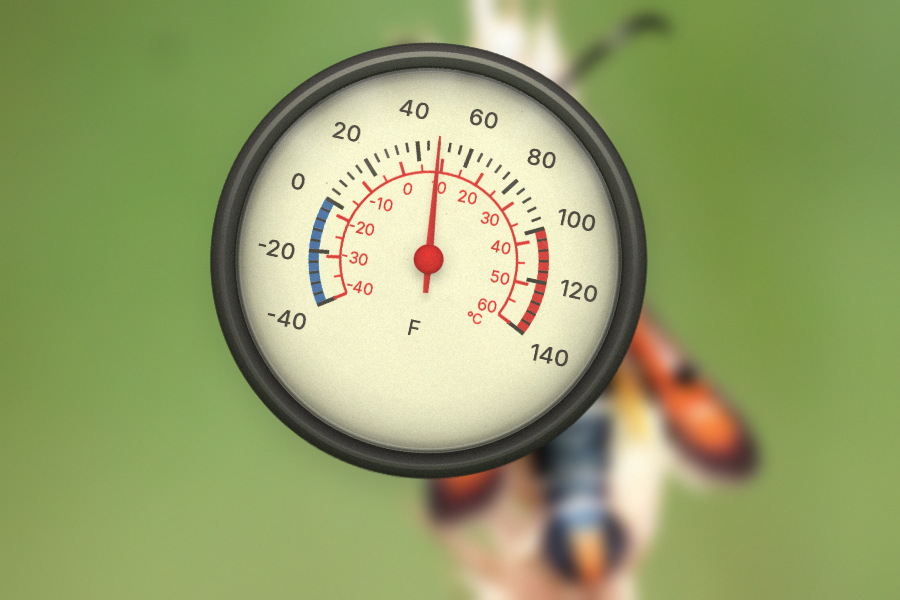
48; °F
